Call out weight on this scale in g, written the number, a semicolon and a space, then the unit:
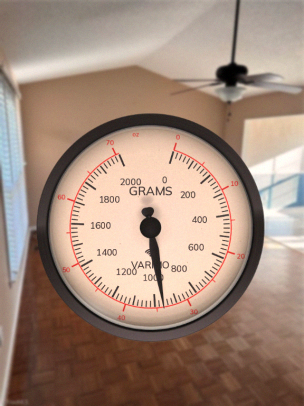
960; g
